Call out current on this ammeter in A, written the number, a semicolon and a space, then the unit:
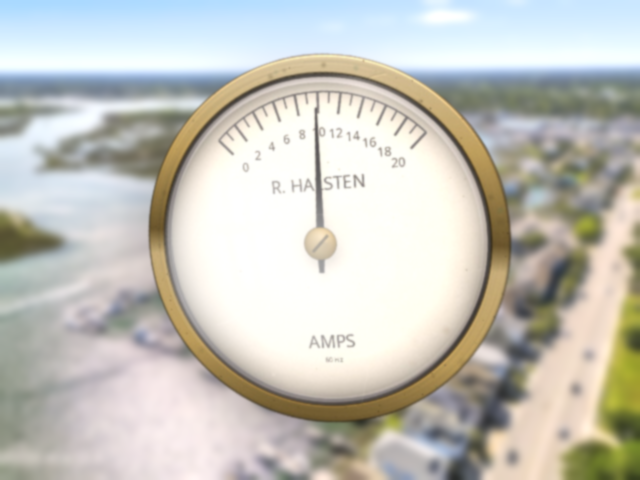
10; A
